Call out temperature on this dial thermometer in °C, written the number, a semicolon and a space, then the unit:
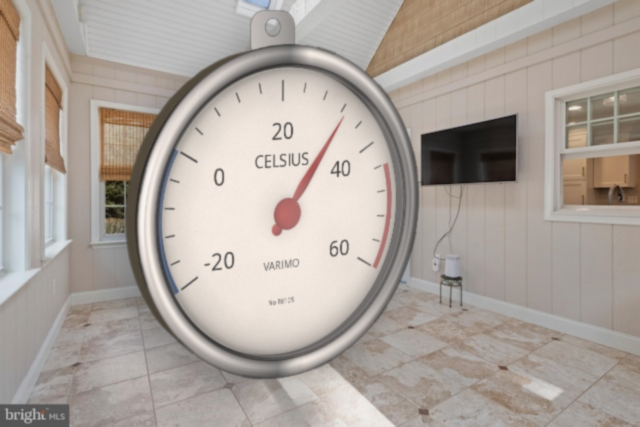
32; °C
